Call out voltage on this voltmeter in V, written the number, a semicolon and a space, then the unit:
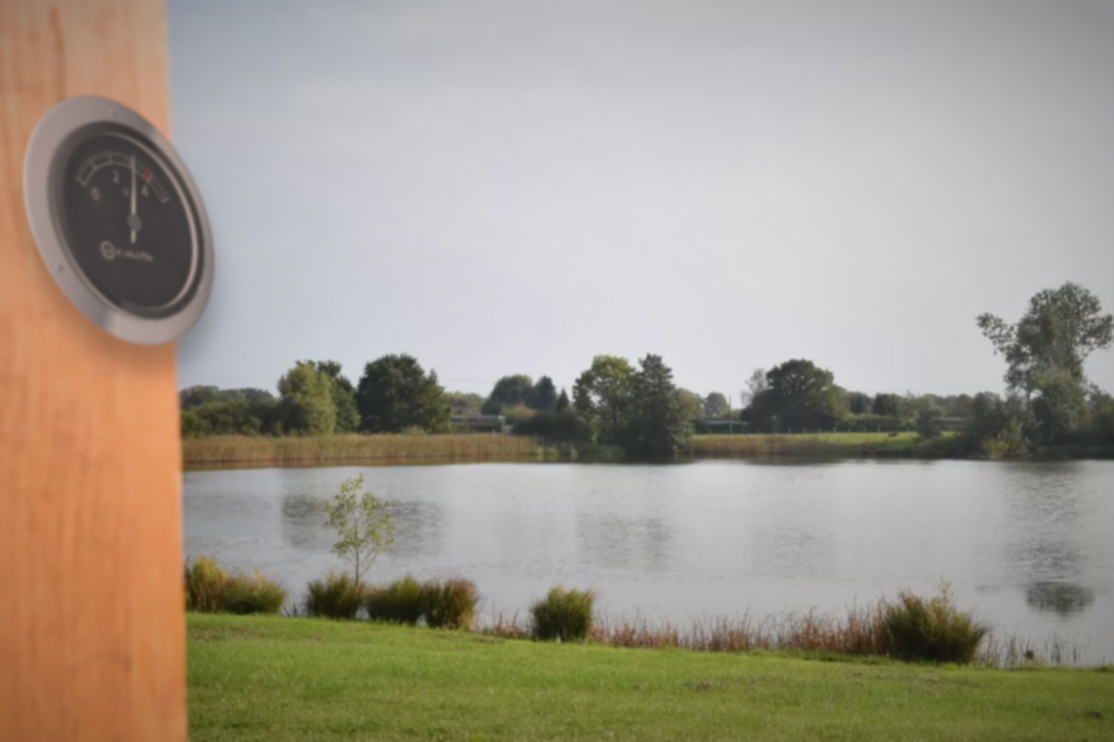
3; V
